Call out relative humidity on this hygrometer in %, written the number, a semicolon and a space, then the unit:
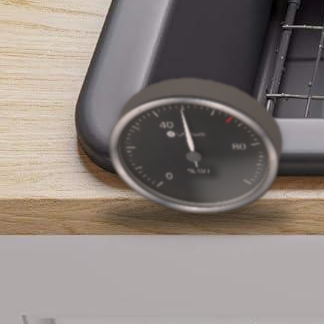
50; %
